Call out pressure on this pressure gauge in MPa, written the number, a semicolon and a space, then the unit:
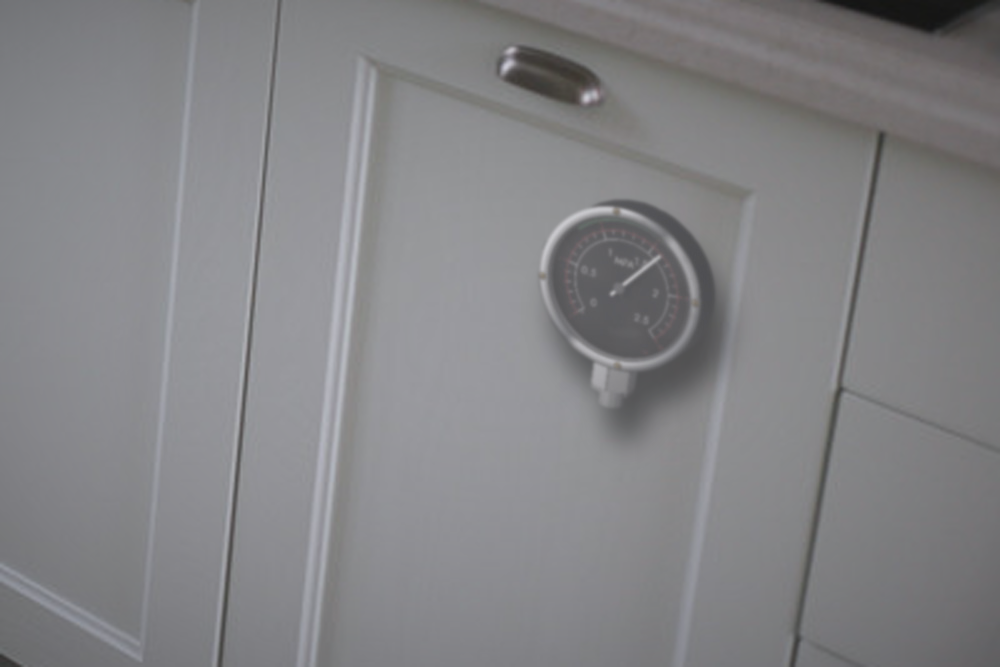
1.6; MPa
